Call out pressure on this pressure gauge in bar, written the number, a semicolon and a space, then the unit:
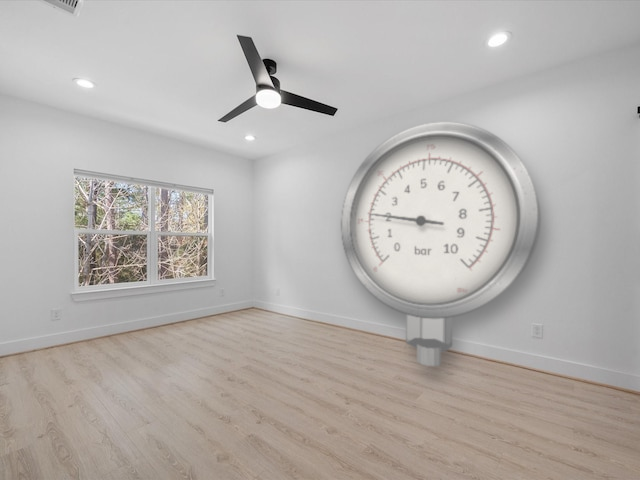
2; bar
